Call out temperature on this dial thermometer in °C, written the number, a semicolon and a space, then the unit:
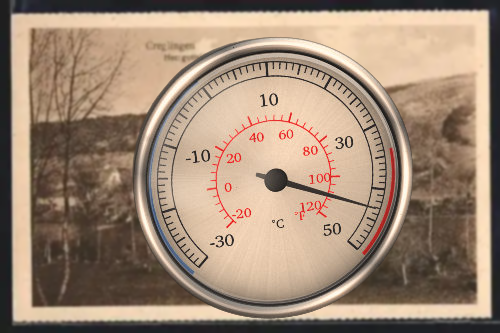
43; °C
